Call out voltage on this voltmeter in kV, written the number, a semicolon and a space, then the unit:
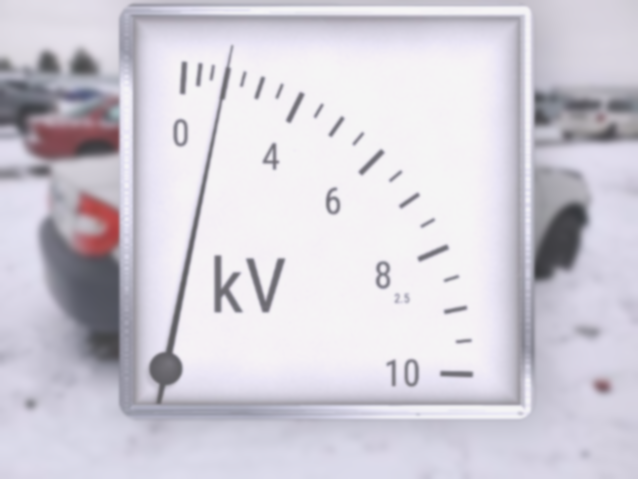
2; kV
